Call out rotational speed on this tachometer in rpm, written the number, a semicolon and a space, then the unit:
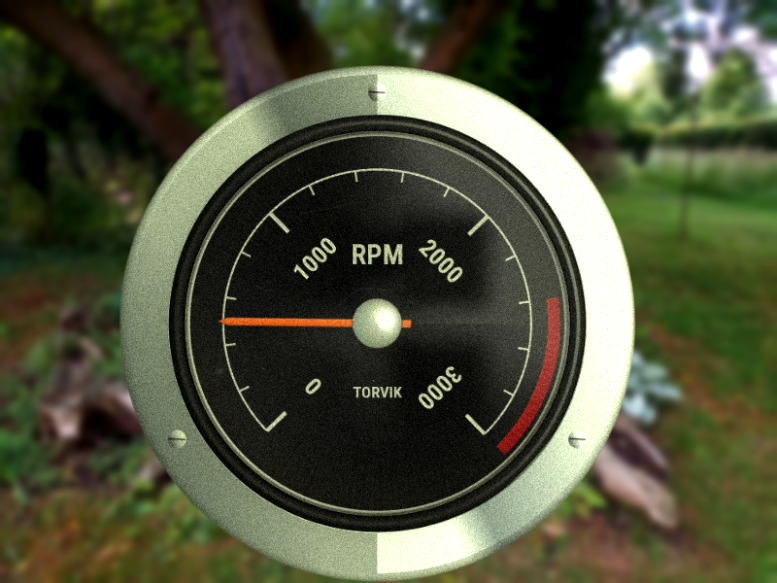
500; rpm
